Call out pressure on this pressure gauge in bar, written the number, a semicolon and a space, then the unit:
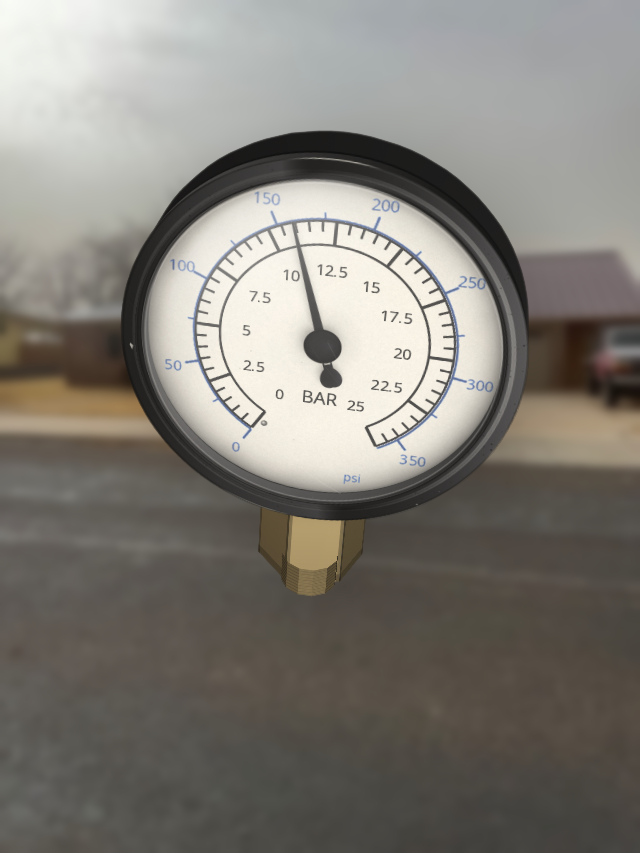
11; bar
